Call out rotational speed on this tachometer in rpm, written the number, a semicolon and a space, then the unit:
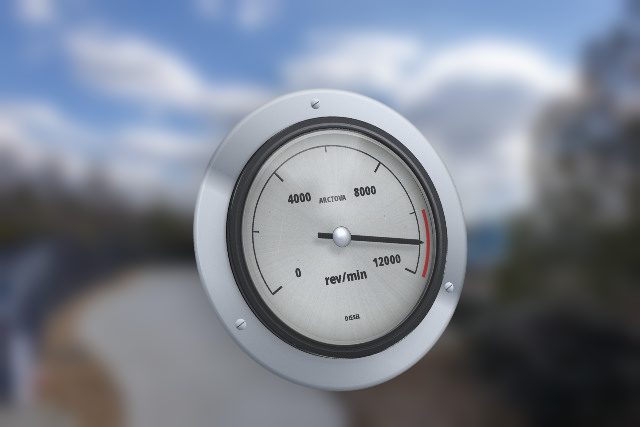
11000; rpm
